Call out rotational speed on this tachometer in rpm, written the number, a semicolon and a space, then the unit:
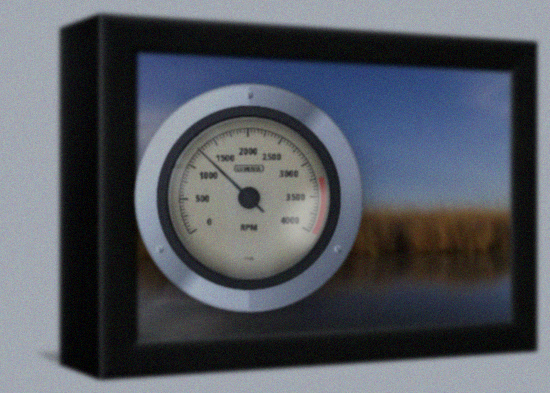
1250; rpm
